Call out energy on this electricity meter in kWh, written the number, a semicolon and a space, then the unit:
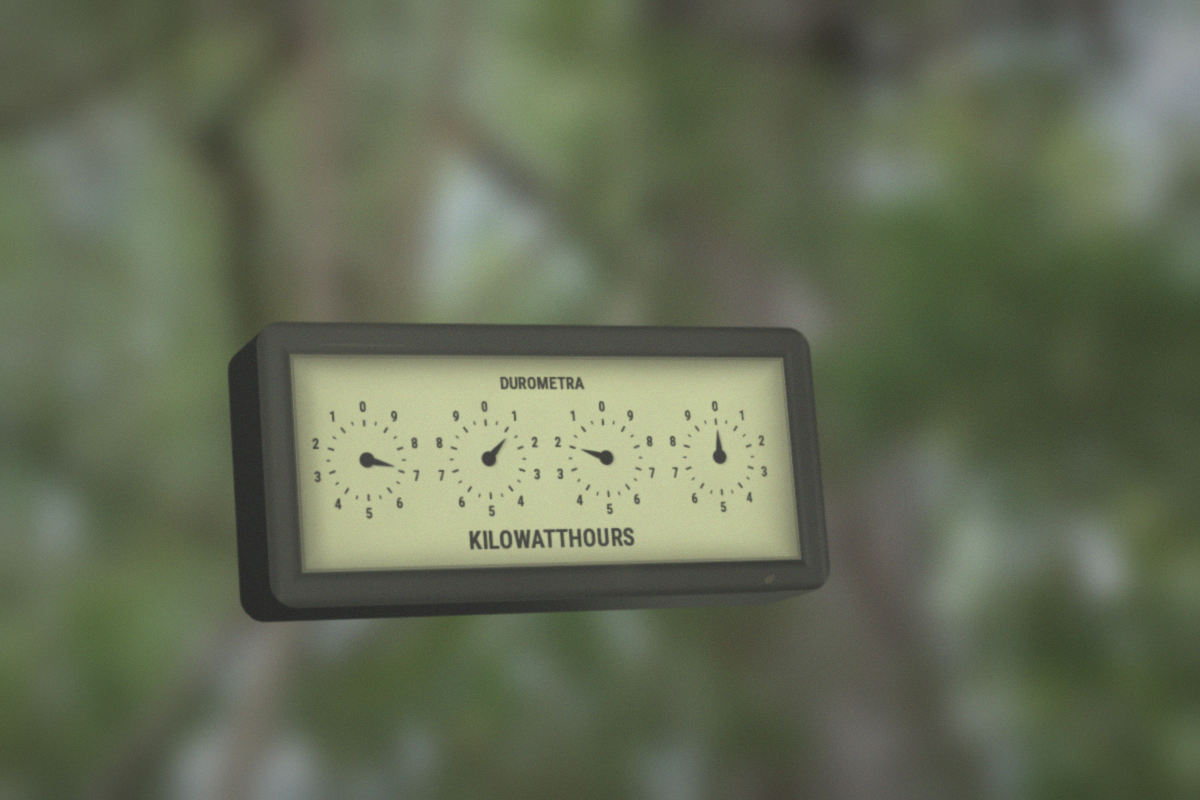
7120; kWh
